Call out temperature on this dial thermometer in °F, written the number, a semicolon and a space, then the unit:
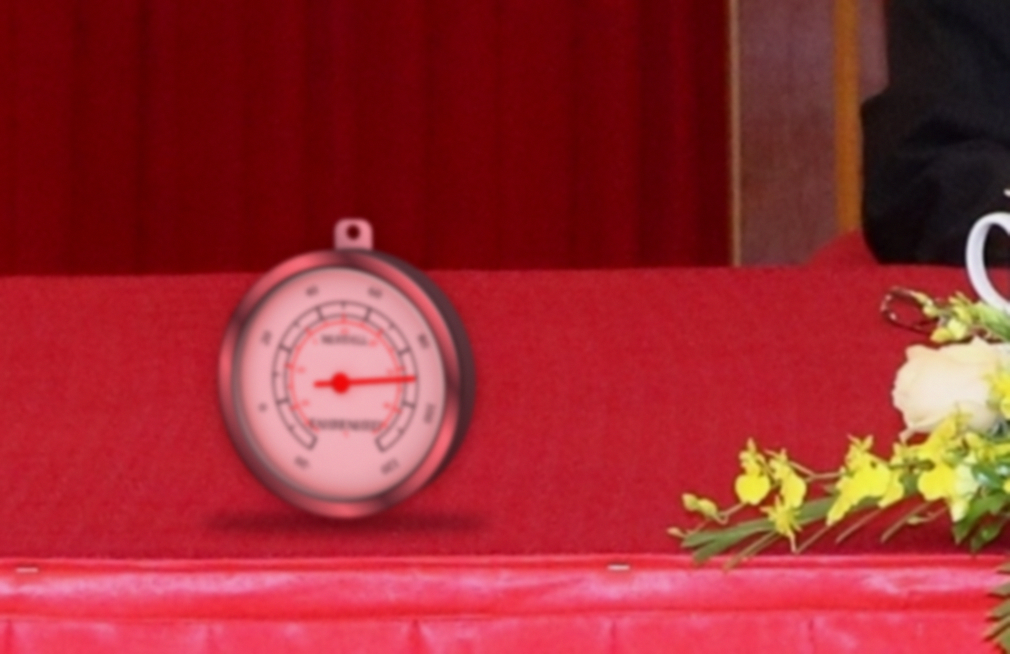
90; °F
